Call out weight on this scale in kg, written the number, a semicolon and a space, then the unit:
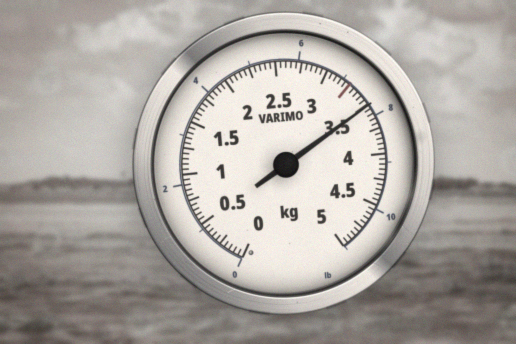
3.5; kg
